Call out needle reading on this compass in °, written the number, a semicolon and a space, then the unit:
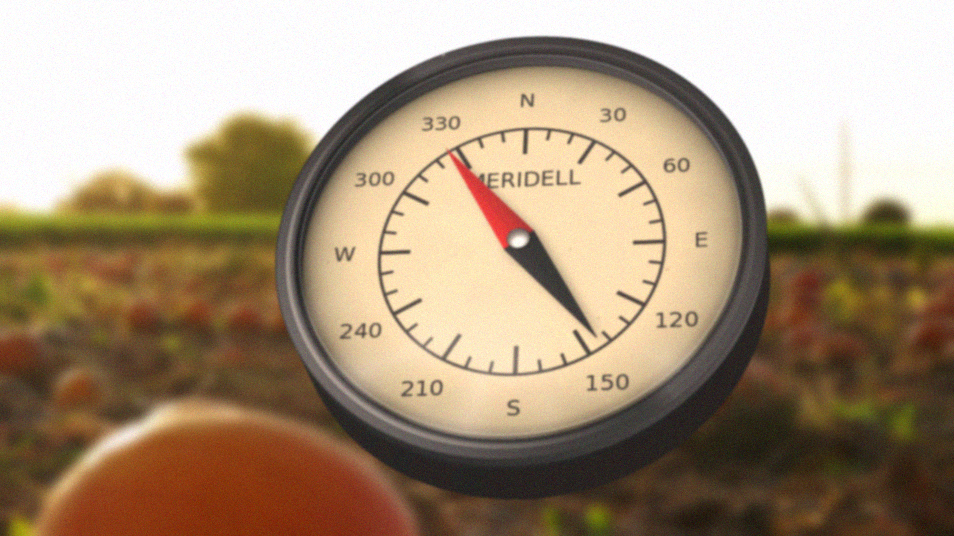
325; °
